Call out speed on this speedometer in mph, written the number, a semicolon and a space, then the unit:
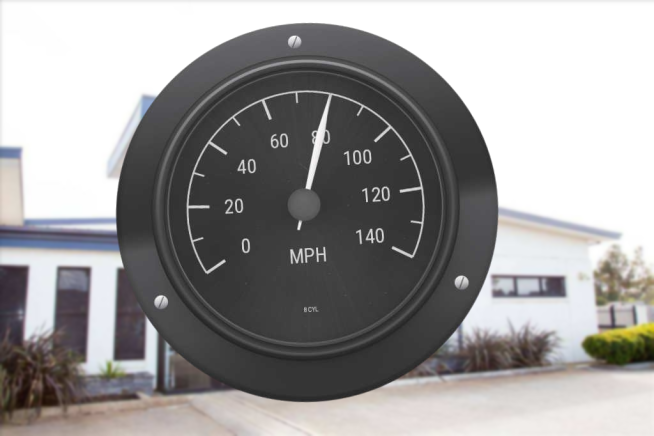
80; mph
